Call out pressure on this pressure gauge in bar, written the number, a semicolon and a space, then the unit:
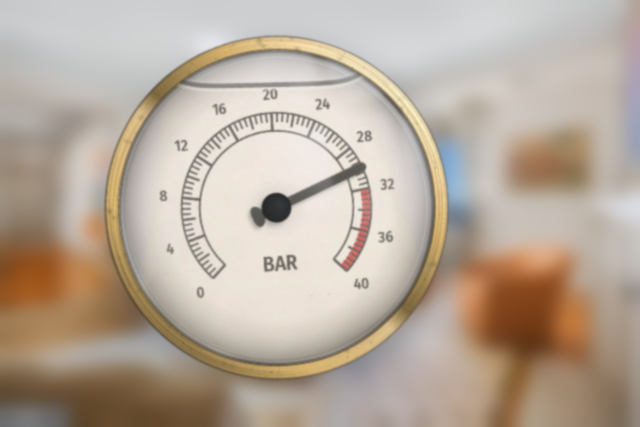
30; bar
